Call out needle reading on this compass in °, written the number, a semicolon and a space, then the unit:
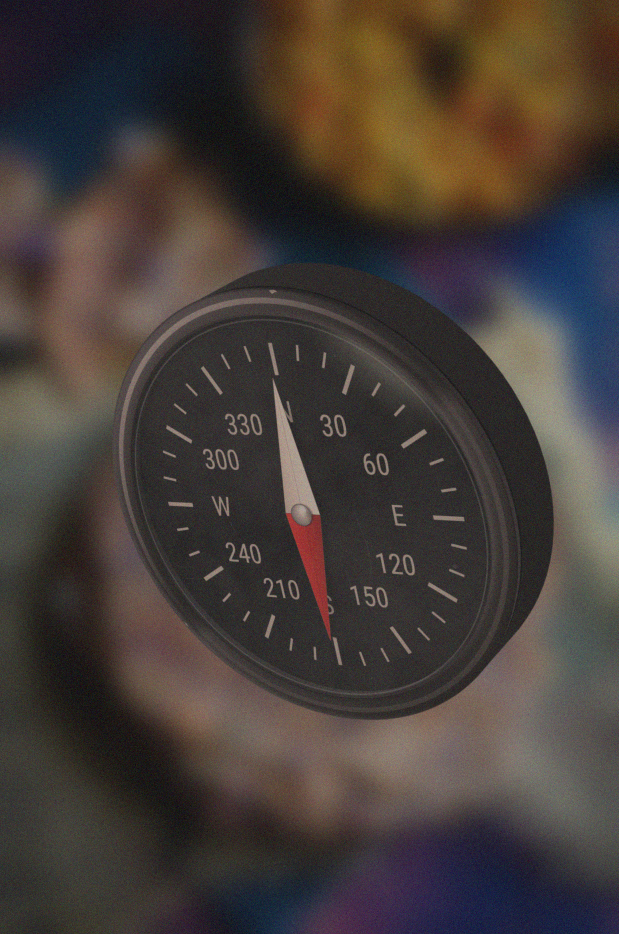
180; °
